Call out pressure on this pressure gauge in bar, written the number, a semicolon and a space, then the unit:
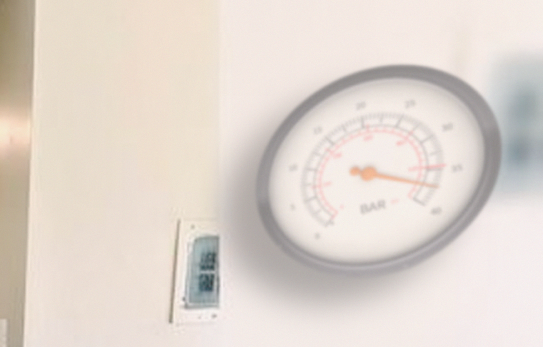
37.5; bar
